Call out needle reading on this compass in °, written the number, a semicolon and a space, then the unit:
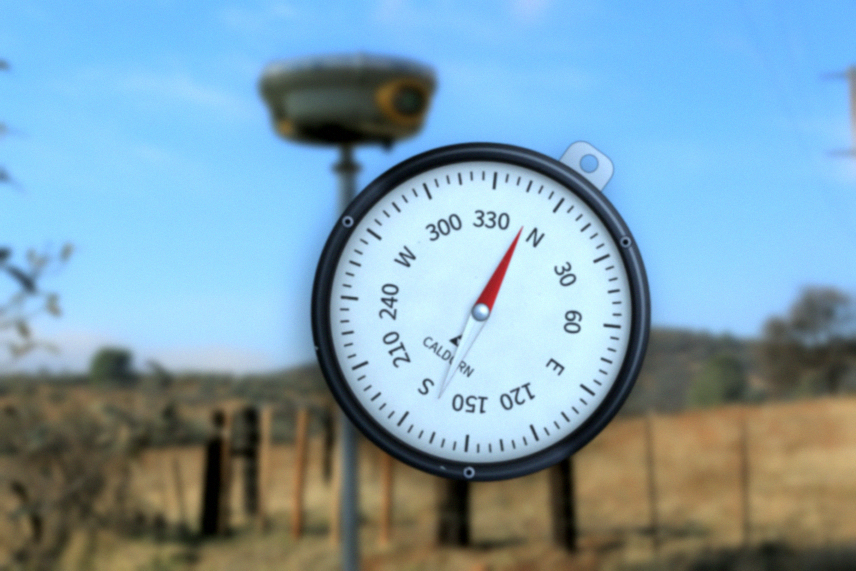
350; °
